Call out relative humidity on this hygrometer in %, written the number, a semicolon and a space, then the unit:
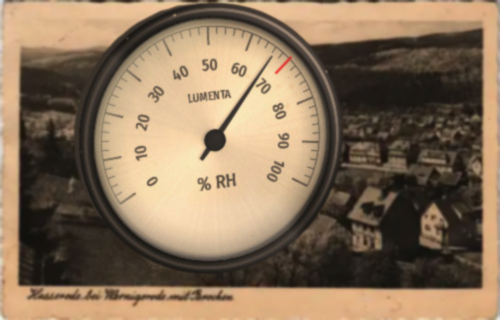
66; %
